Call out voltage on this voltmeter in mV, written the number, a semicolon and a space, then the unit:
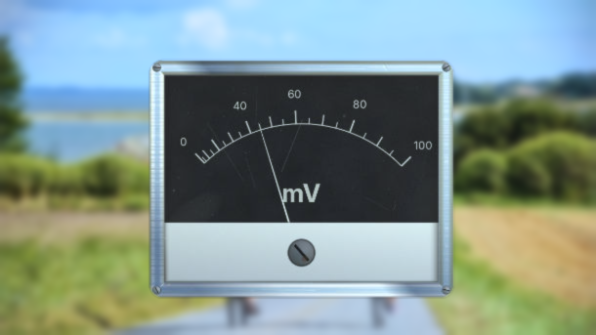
45; mV
